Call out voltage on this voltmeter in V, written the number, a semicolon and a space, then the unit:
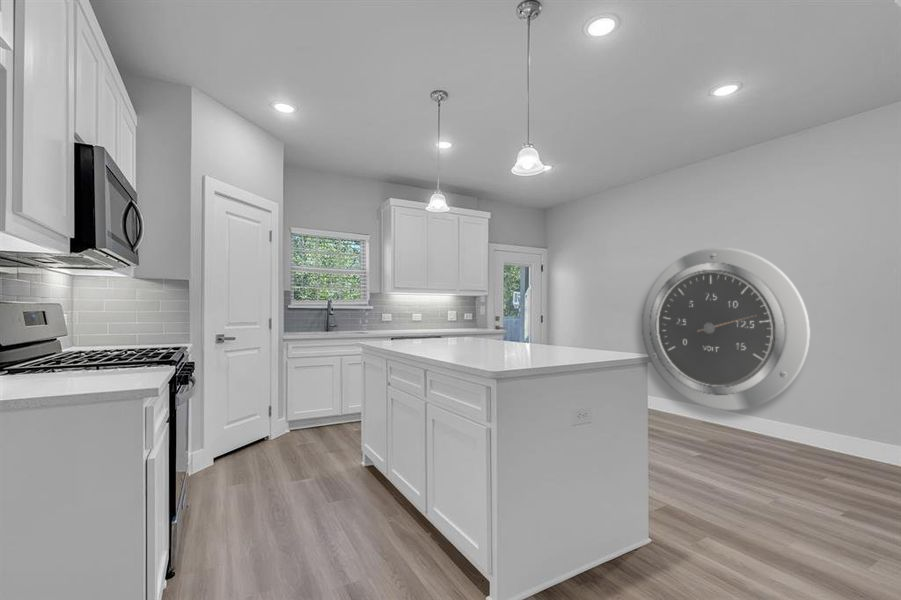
12; V
